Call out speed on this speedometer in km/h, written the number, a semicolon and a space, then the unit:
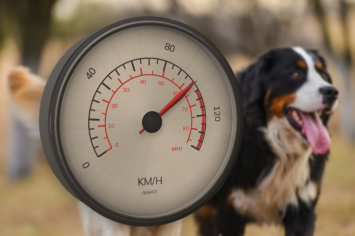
100; km/h
